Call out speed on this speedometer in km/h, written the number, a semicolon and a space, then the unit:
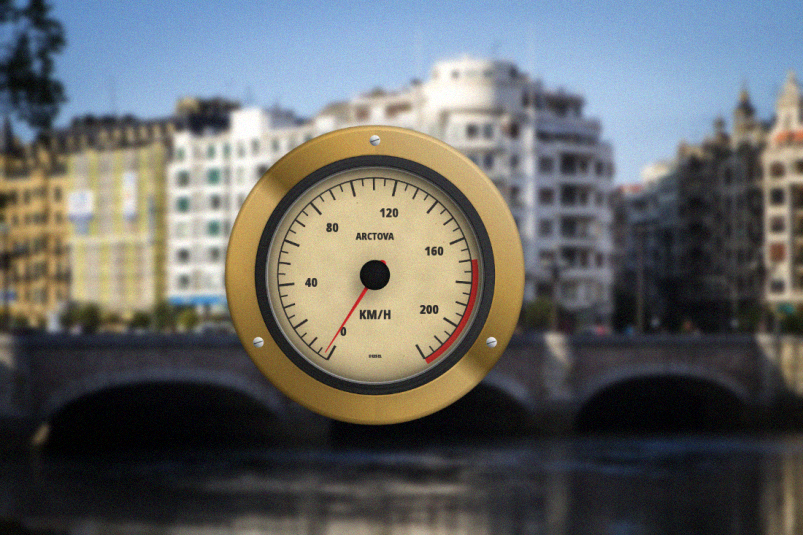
2.5; km/h
